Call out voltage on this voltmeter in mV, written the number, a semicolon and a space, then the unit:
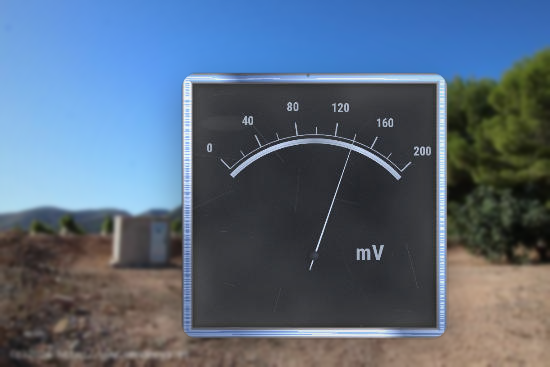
140; mV
